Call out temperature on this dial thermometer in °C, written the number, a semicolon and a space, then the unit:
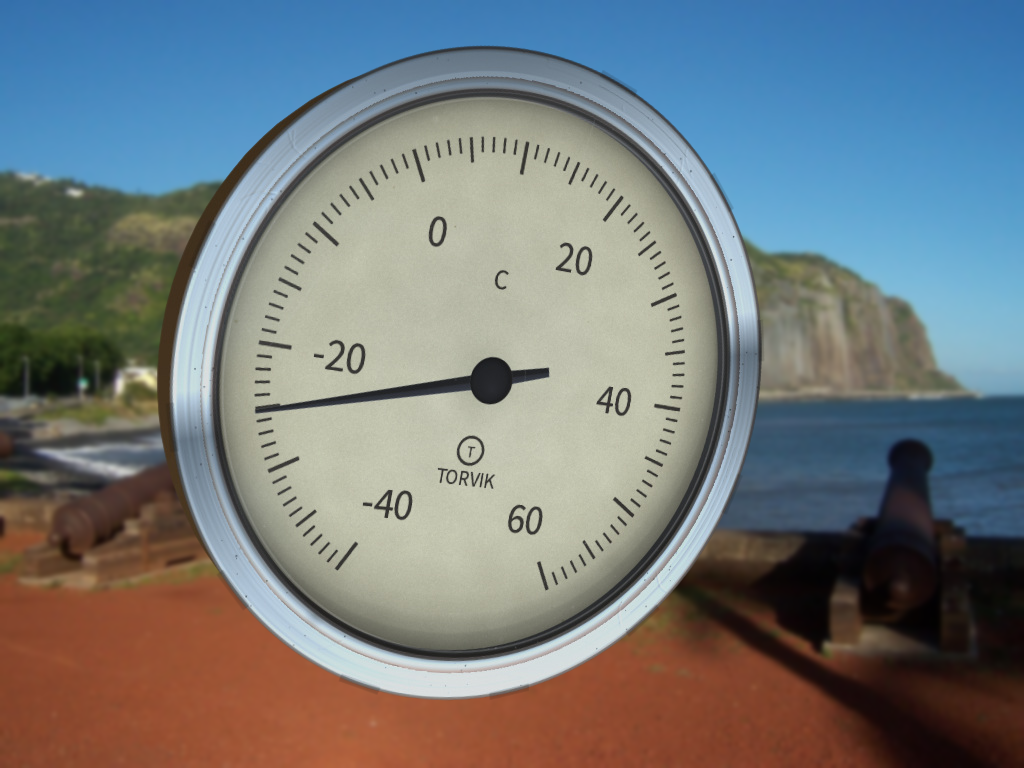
-25; °C
